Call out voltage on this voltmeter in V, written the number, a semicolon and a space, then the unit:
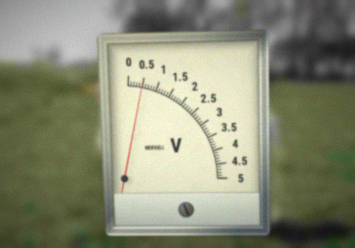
0.5; V
